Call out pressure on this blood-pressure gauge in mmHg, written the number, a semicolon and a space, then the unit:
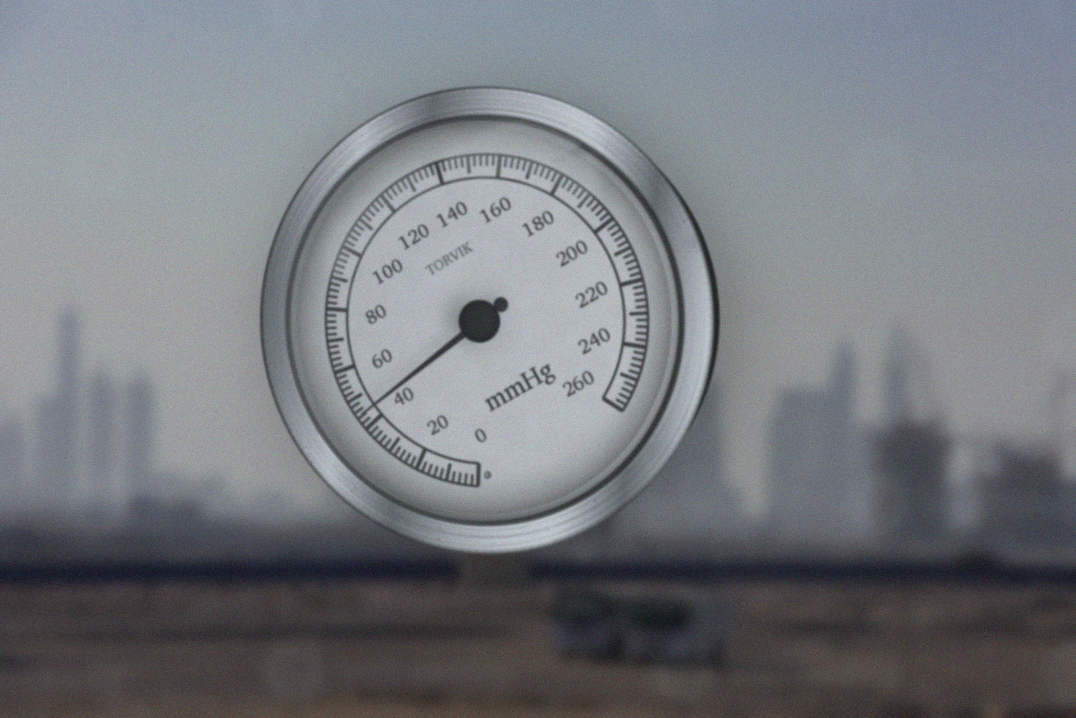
44; mmHg
